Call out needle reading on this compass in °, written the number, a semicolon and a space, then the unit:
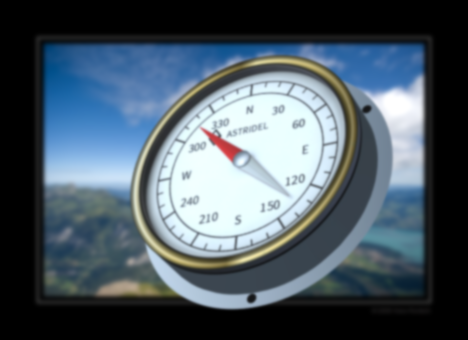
315; °
